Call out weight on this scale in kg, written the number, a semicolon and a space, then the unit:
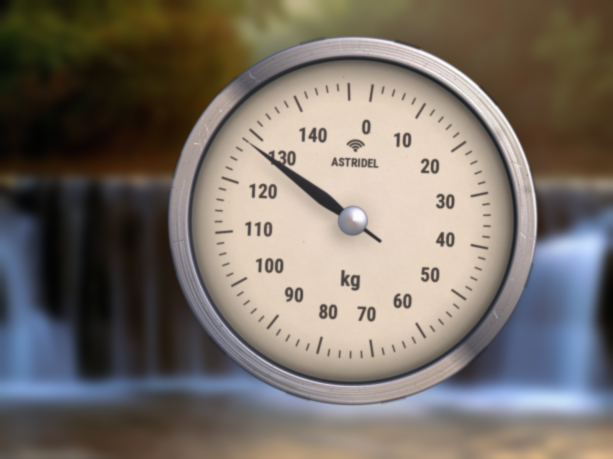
128; kg
